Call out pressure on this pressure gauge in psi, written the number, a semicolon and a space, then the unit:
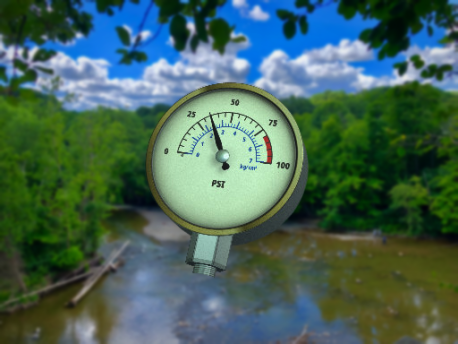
35; psi
